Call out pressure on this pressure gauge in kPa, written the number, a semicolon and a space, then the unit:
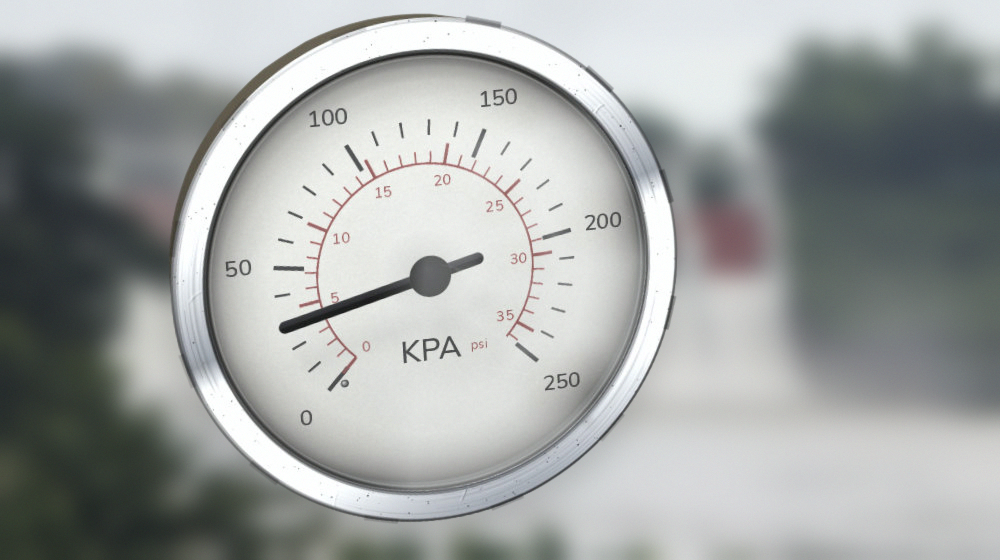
30; kPa
